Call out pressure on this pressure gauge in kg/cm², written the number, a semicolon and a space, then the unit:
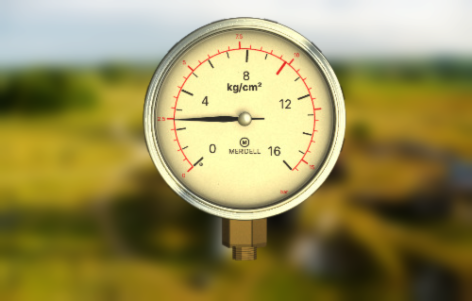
2.5; kg/cm²
